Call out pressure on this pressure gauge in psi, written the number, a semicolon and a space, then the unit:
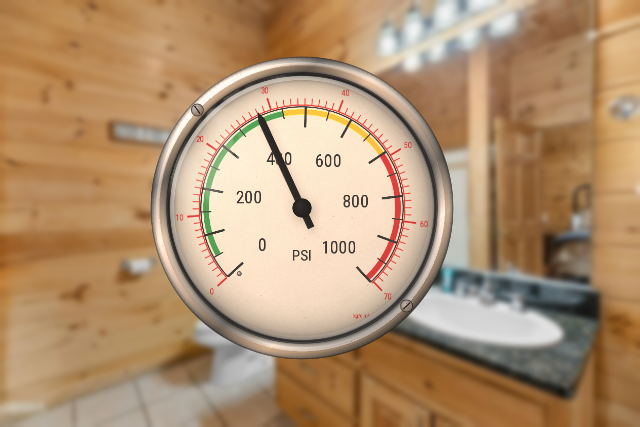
400; psi
